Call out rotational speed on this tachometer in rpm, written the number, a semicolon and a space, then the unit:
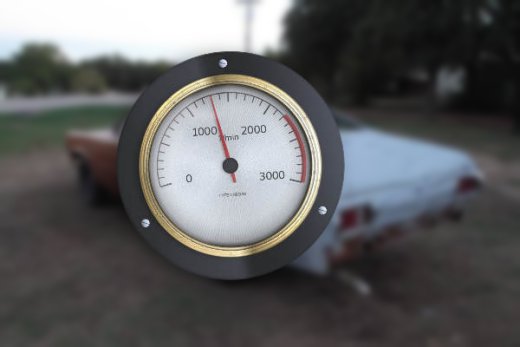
1300; rpm
